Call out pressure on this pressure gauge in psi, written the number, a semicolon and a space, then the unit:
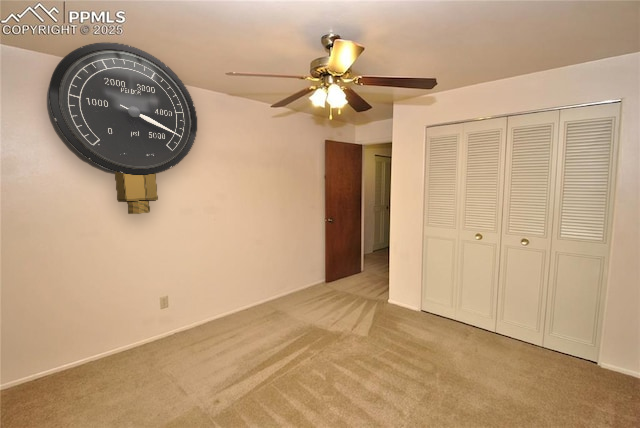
4600; psi
